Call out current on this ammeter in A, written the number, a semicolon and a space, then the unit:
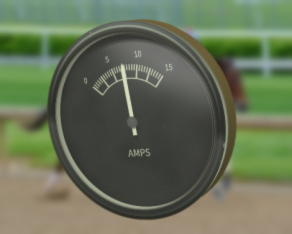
7.5; A
